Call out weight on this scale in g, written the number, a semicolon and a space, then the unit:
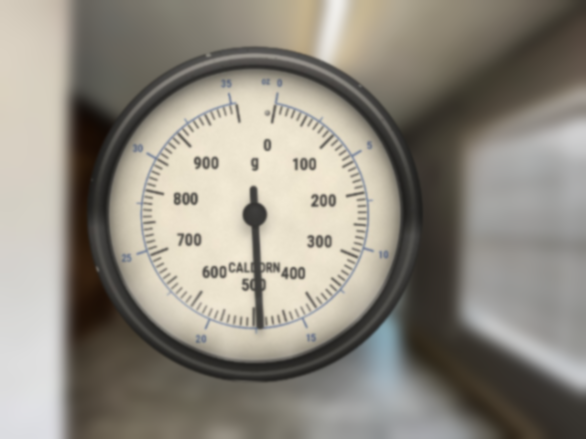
490; g
